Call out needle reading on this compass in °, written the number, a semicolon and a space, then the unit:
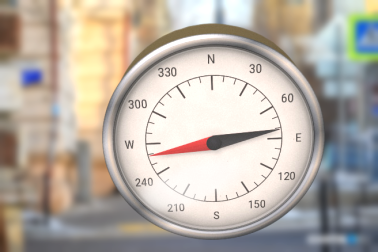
260; °
